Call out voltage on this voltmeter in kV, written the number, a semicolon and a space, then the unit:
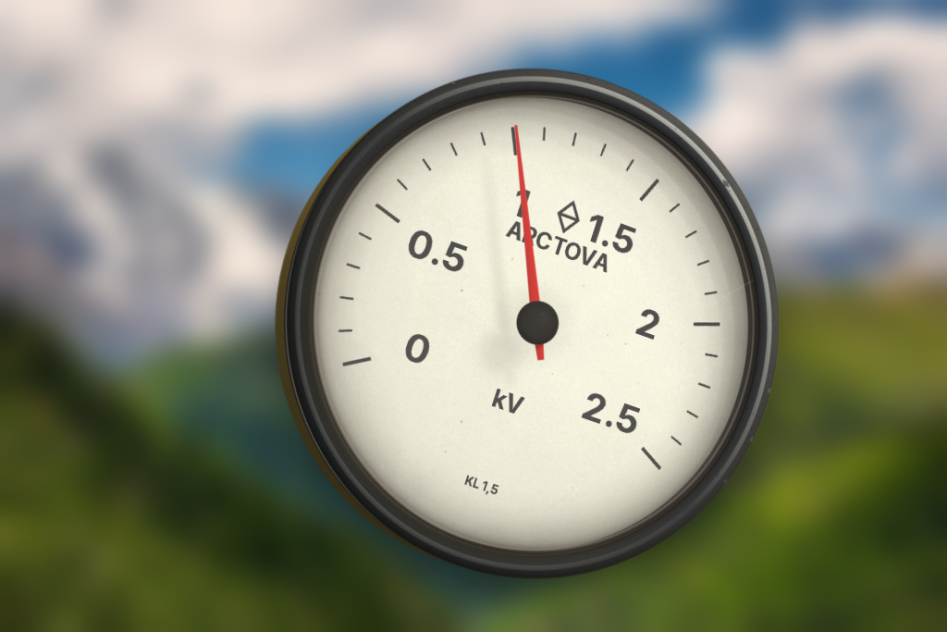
1; kV
